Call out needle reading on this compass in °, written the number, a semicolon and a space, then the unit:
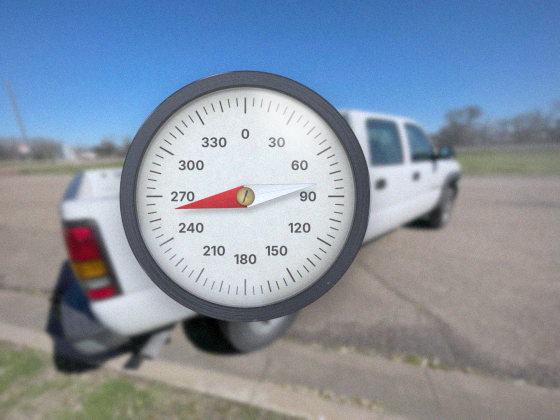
260; °
